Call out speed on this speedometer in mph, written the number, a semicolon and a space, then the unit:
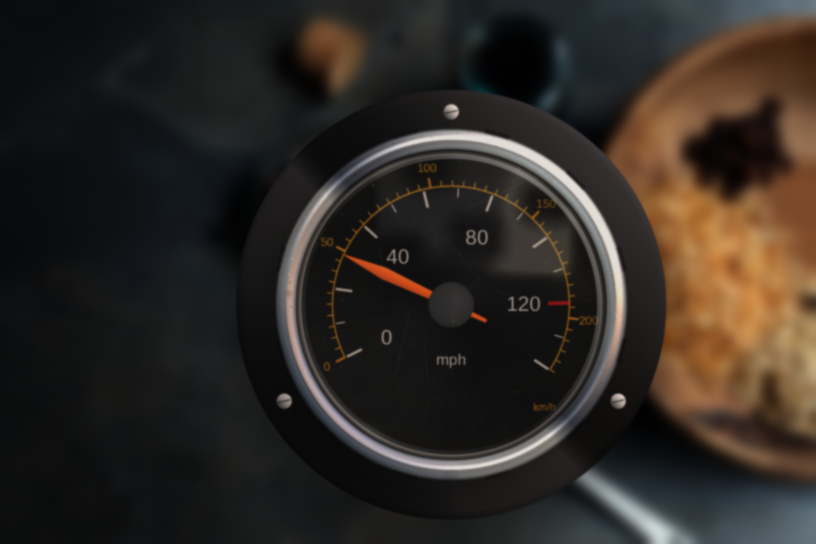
30; mph
